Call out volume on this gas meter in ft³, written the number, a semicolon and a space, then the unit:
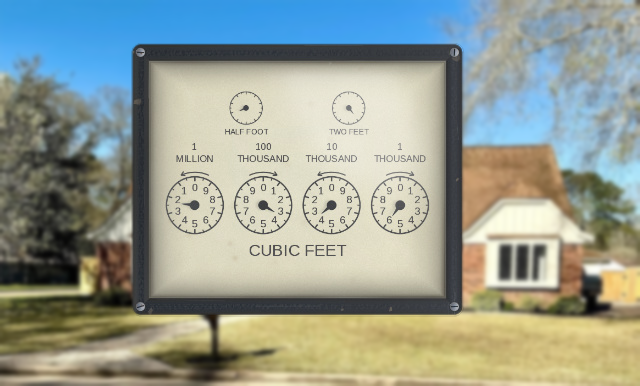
233600; ft³
